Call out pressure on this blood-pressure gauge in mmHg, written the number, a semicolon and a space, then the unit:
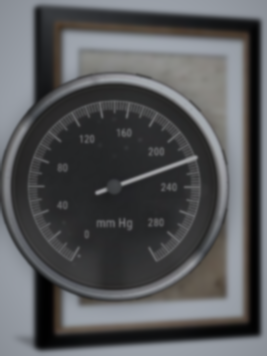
220; mmHg
